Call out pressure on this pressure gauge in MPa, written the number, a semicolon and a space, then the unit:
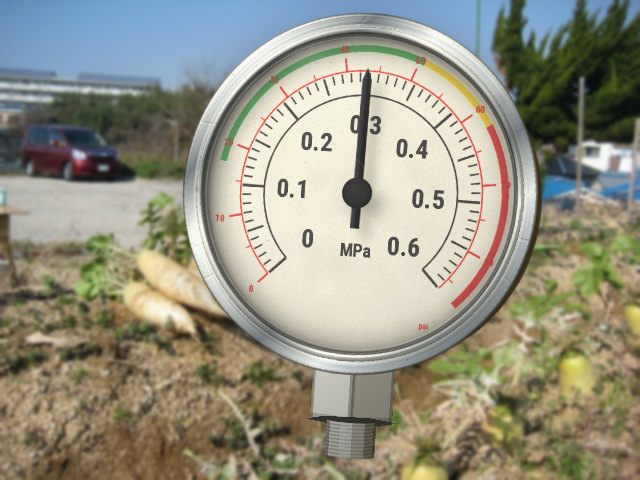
0.3; MPa
